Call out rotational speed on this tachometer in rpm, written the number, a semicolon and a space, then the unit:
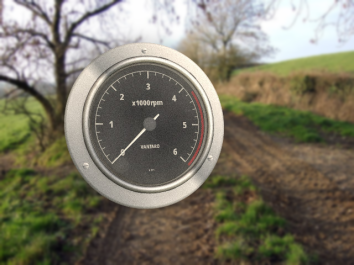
0; rpm
